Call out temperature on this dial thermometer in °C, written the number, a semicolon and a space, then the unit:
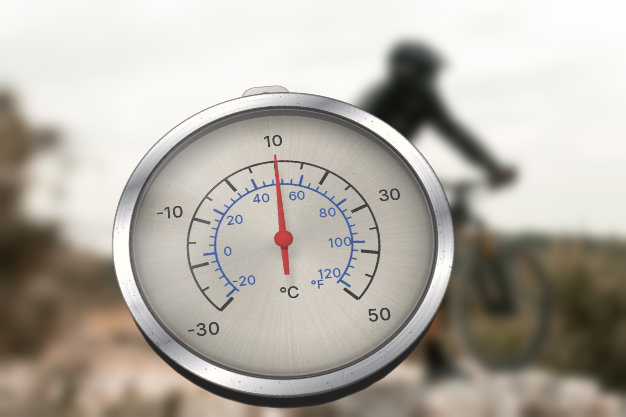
10; °C
